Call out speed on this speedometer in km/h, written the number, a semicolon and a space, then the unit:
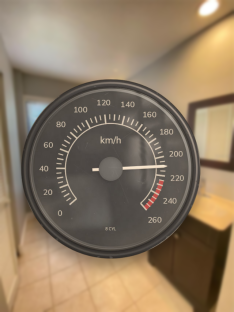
210; km/h
